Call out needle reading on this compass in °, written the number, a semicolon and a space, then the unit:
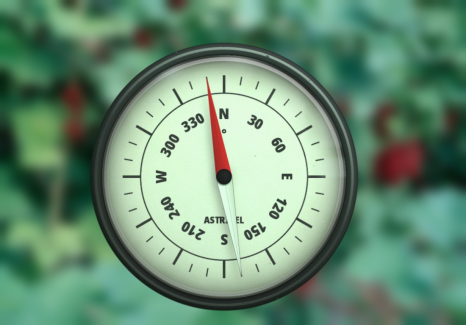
350; °
